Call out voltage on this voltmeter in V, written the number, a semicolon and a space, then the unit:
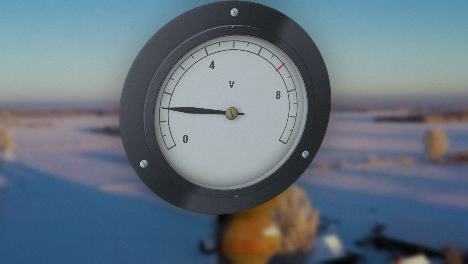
1.5; V
